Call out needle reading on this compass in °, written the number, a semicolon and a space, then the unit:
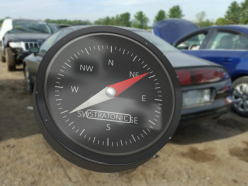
55; °
